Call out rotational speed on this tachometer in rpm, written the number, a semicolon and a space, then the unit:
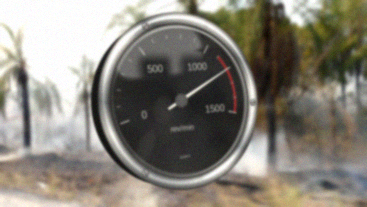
1200; rpm
